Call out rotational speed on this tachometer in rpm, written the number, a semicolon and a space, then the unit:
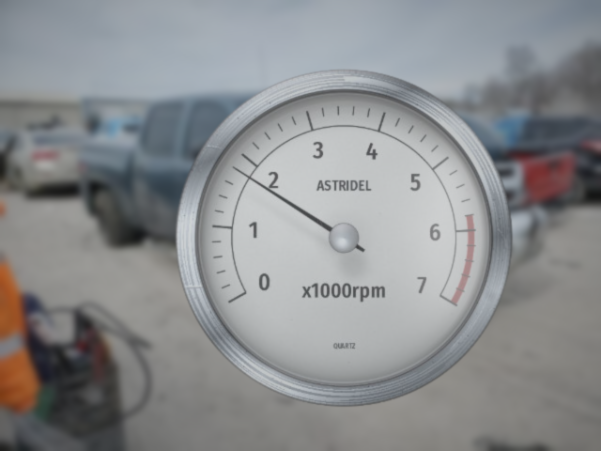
1800; rpm
